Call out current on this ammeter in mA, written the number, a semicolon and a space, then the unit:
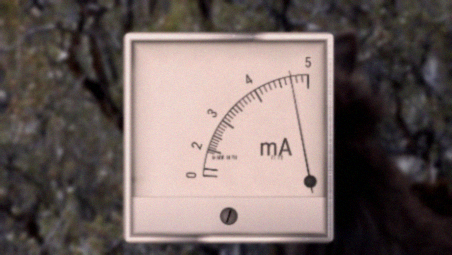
4.7; mA
